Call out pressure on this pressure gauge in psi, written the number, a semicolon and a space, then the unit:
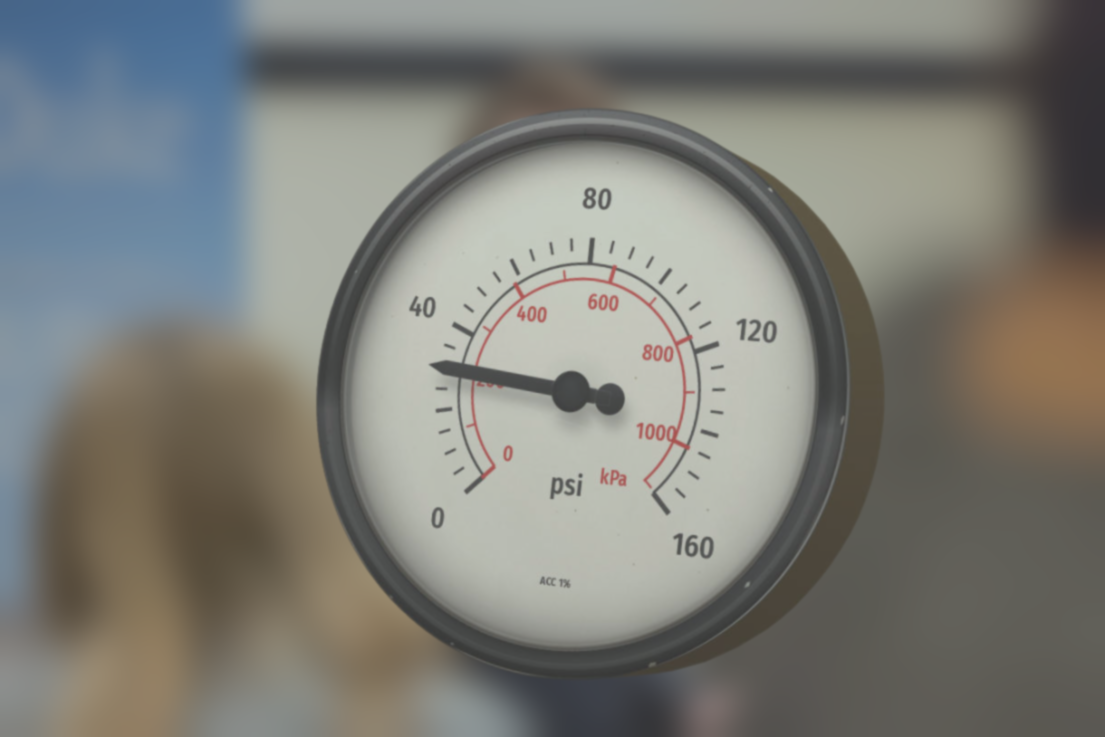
30; psi
